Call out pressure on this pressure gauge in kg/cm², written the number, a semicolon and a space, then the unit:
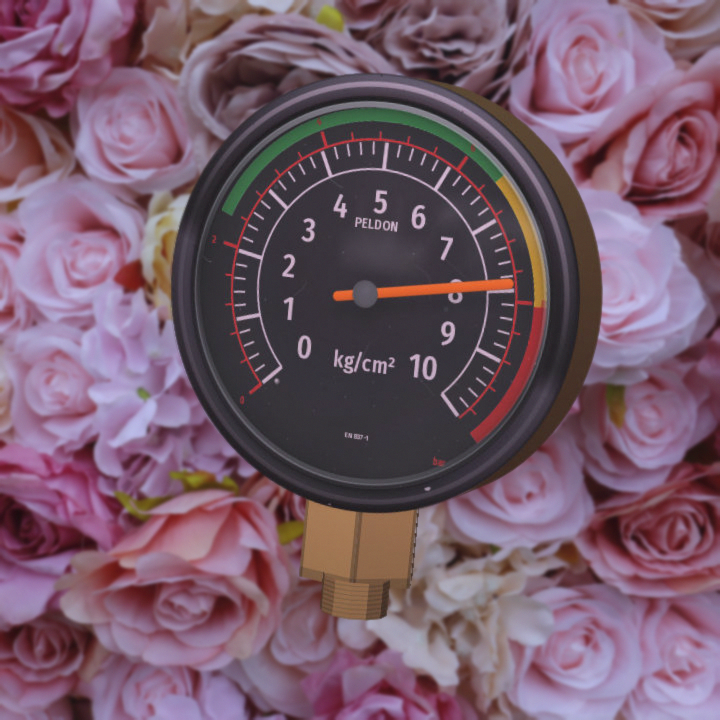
7.9; kg/cm²
